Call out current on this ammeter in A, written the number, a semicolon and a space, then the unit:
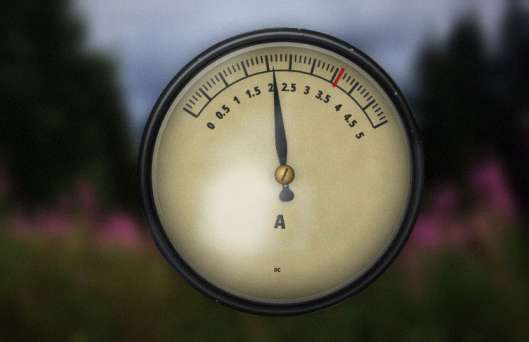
2.1; A
